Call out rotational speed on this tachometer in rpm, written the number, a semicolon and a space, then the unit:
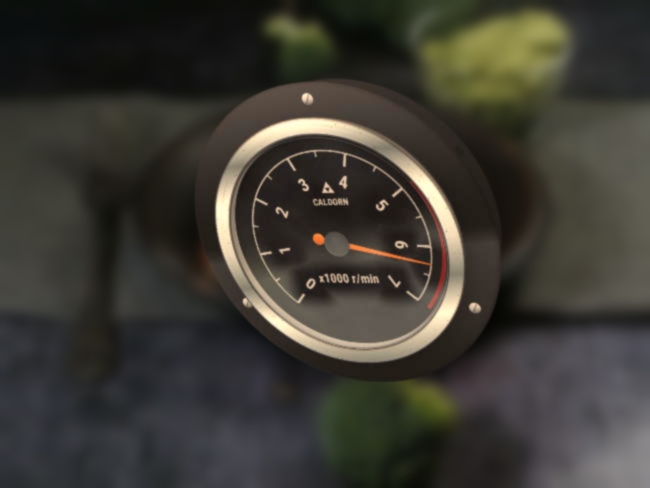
6250; rpm
